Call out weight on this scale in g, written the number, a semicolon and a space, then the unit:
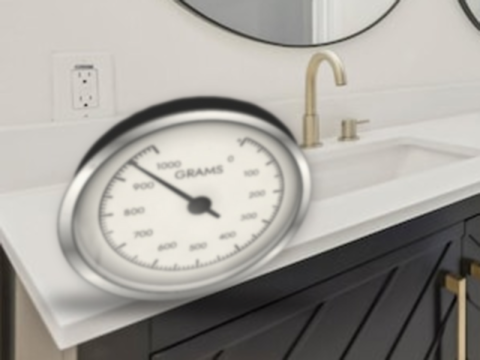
950; g
